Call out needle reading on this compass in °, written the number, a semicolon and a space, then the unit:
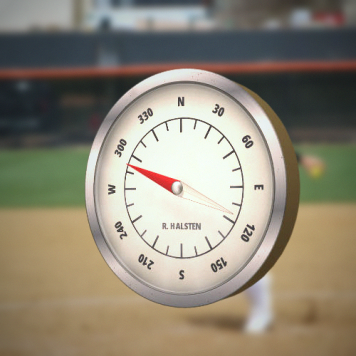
292.5; °
